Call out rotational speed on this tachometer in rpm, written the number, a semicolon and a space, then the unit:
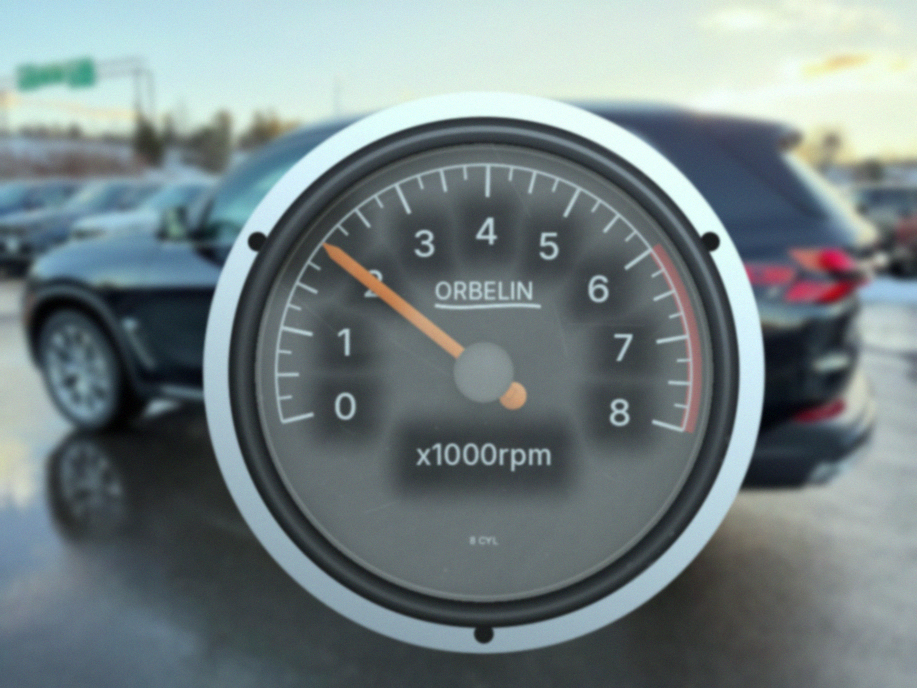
2000; rpm
